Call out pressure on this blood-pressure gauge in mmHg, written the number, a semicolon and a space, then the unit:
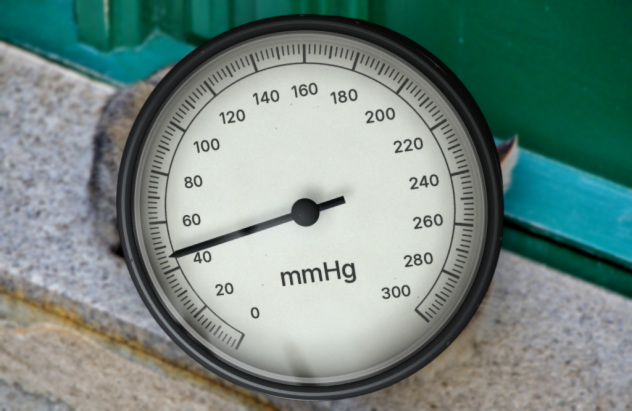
46; mmHg
